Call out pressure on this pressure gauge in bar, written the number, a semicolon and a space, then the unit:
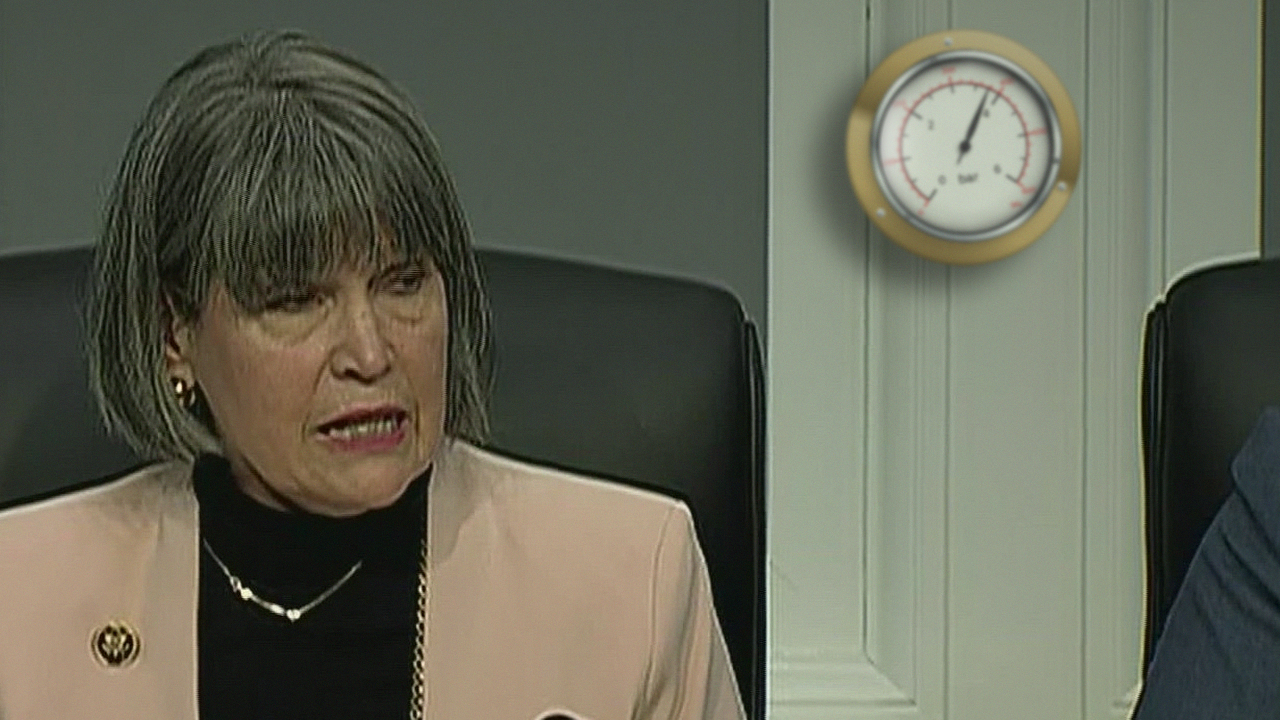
3.75; bar
